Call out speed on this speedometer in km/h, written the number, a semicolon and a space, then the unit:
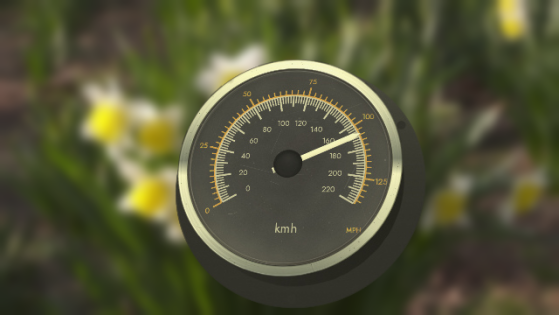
170; km/h
